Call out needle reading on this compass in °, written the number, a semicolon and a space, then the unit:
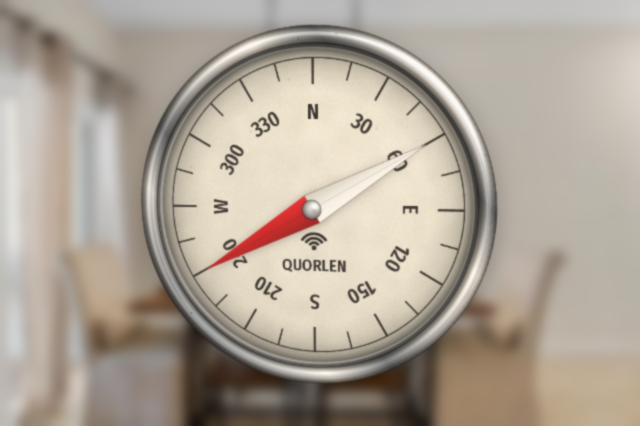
240; °
